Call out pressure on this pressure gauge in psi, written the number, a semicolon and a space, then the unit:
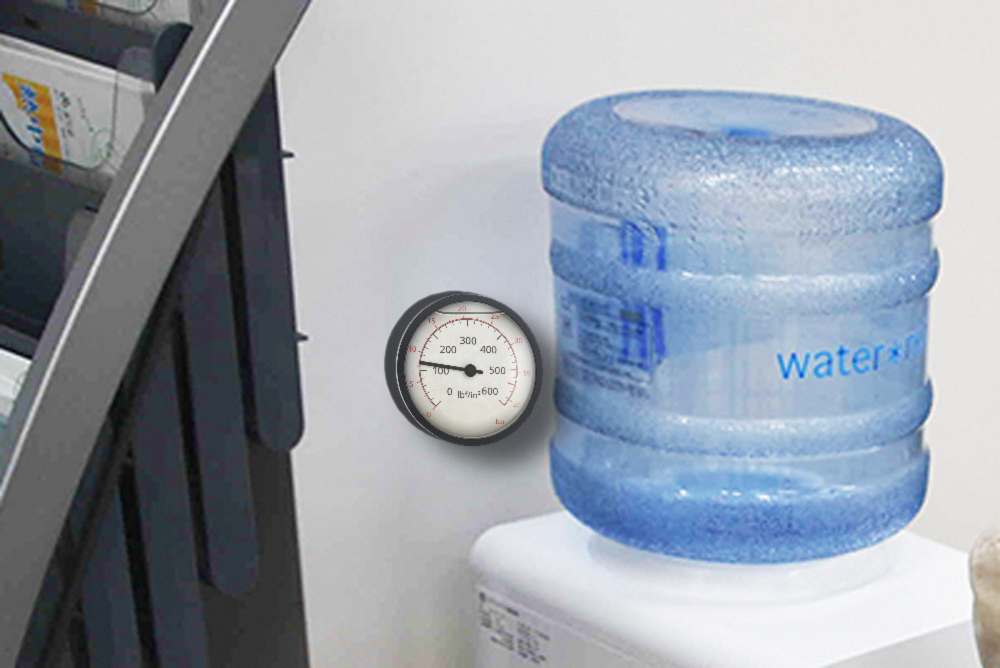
120; psi
